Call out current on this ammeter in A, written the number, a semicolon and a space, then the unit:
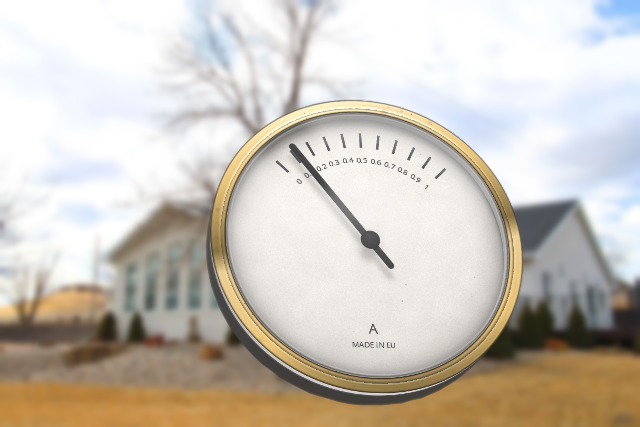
0.1; A
